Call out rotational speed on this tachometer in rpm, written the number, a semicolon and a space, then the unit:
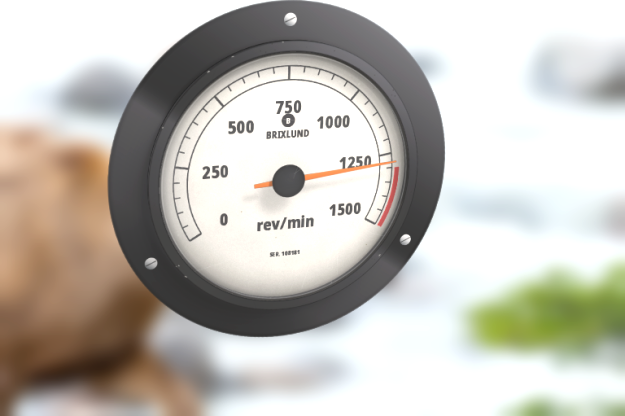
1275; rpm
